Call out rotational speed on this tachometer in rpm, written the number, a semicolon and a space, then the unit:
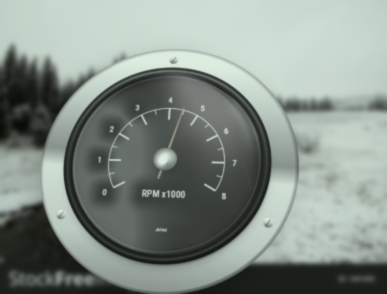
4500; rpm
